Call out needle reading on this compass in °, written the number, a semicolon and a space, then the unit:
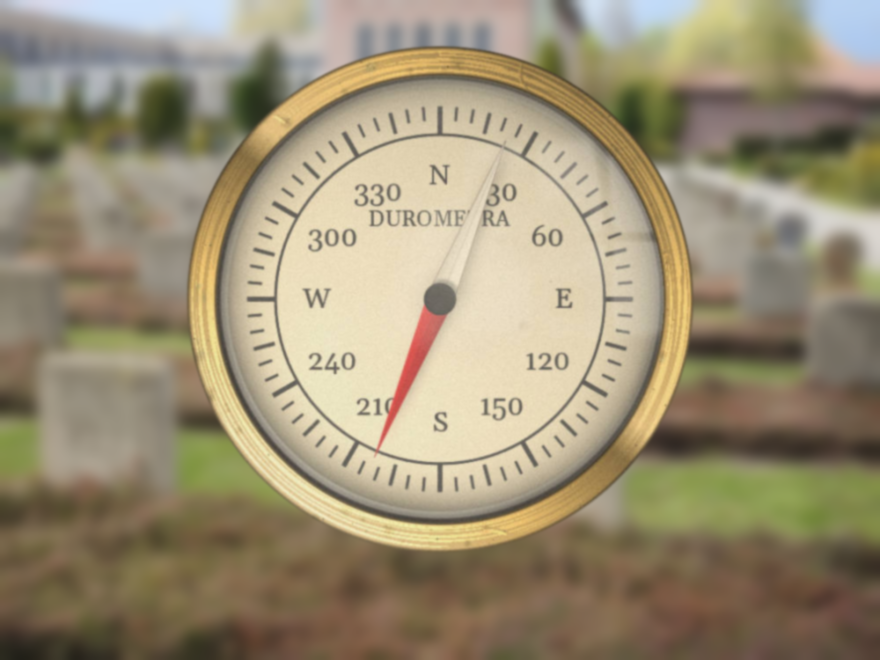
202.5; °
